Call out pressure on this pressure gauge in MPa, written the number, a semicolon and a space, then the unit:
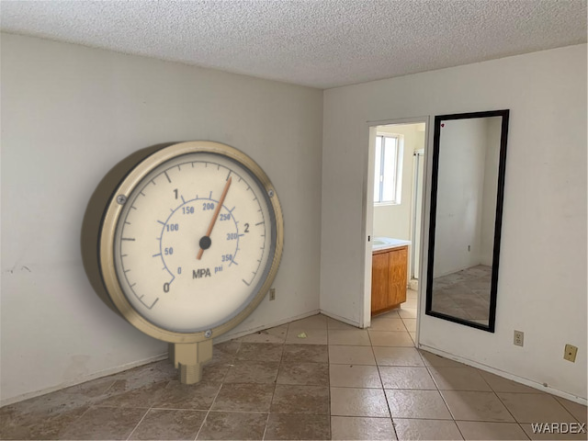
1.5; MPa
